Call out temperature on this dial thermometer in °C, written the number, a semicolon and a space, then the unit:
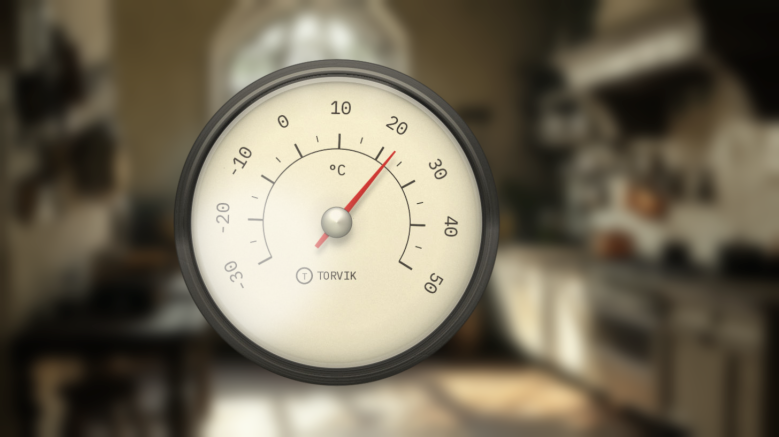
22.5; °C
